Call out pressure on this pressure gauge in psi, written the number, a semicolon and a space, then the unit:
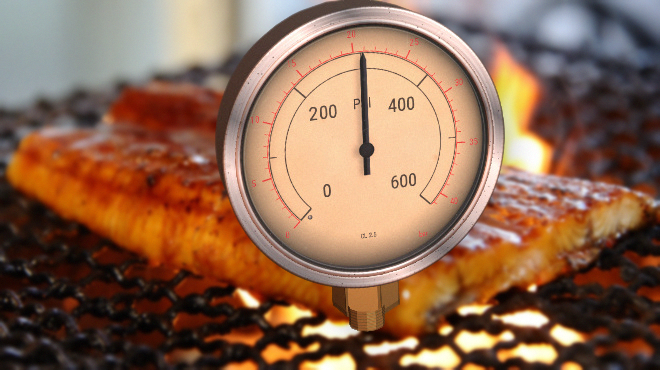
300; psi
